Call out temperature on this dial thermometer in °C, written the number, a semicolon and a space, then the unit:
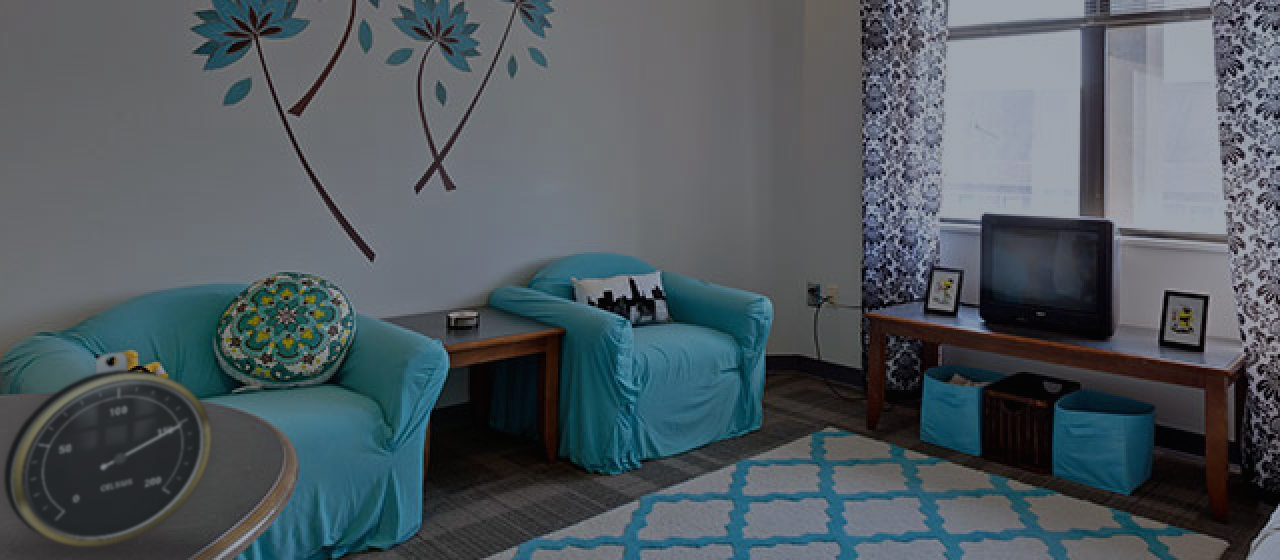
150; °C
